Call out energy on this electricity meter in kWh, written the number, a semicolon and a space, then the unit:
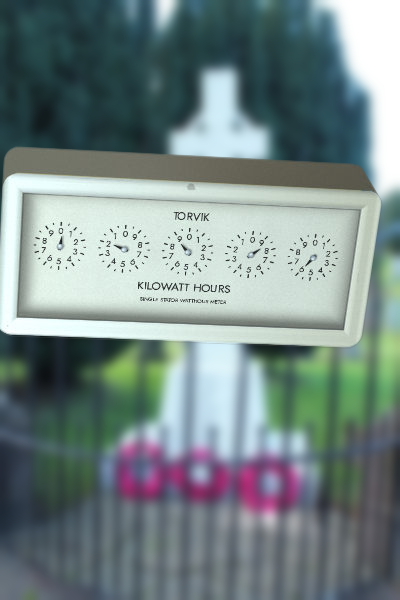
1886; kWh
